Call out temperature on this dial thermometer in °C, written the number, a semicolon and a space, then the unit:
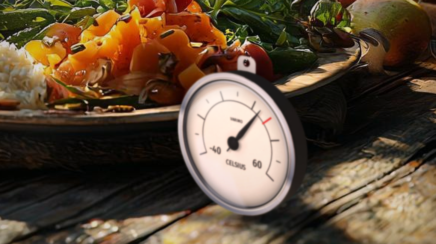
25; °C
